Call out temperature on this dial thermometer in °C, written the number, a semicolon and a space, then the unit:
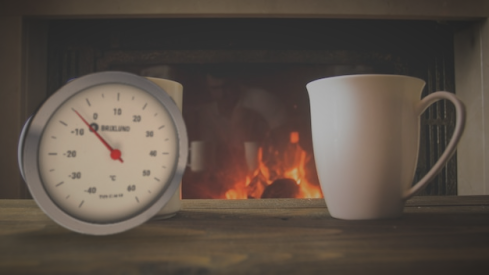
-5; °C
